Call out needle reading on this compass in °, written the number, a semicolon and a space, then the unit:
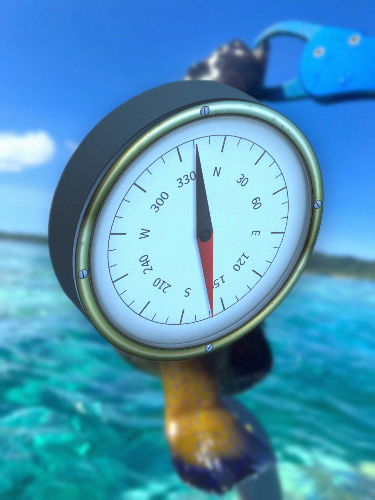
160; °
